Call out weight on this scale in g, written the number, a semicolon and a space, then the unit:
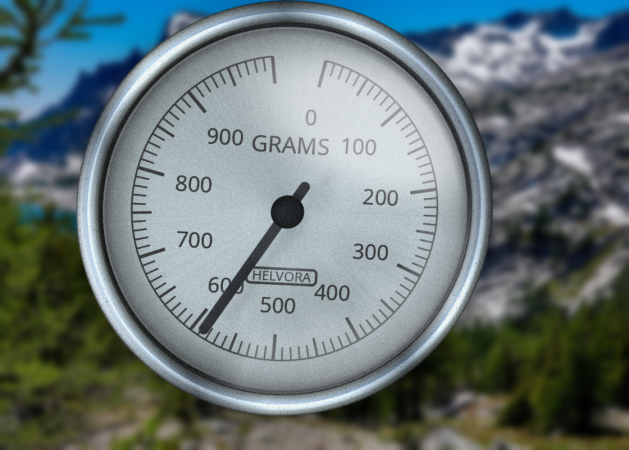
590; g
